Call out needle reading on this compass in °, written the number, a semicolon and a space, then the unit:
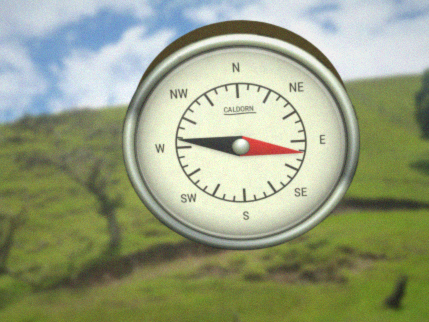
100; °
